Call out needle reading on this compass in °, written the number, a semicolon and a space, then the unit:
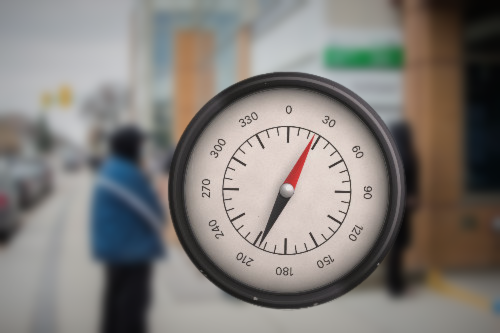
25; °
